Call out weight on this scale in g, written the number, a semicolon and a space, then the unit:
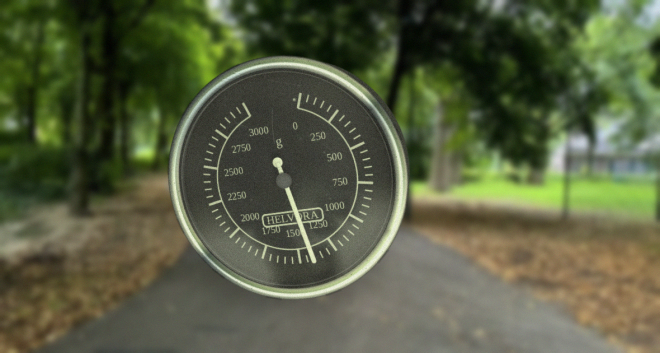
1400; g
